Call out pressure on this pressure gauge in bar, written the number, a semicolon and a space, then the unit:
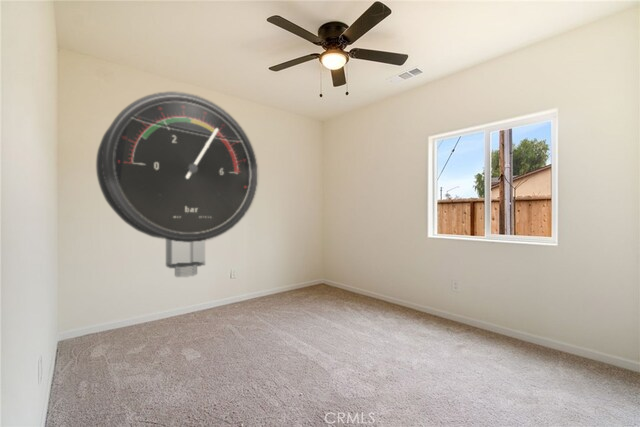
4; bar
